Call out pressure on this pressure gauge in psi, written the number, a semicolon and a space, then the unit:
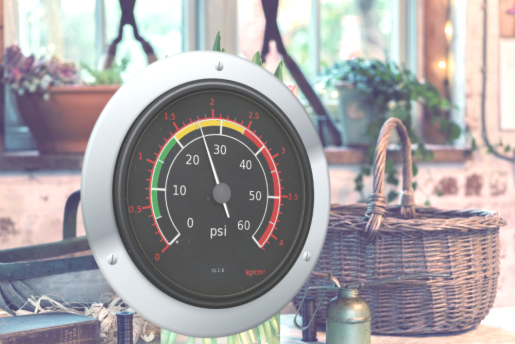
25; psi
